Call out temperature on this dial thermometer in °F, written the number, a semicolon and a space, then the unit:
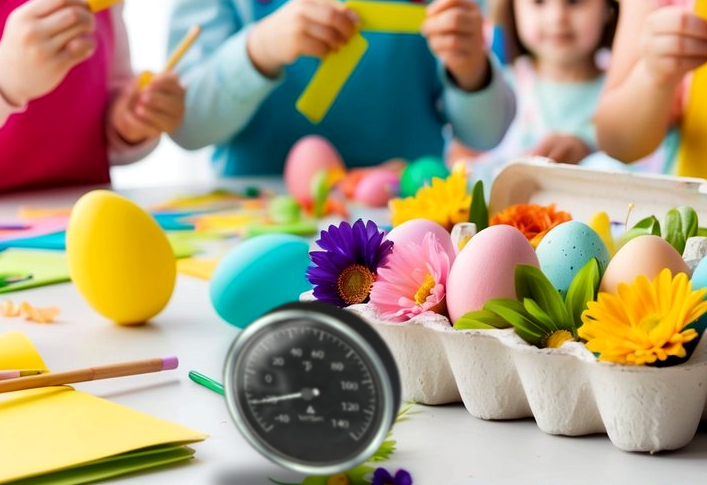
-20; °F
